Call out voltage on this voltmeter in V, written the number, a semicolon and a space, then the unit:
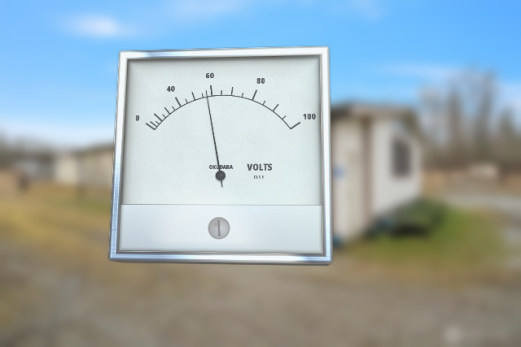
57.5; V
